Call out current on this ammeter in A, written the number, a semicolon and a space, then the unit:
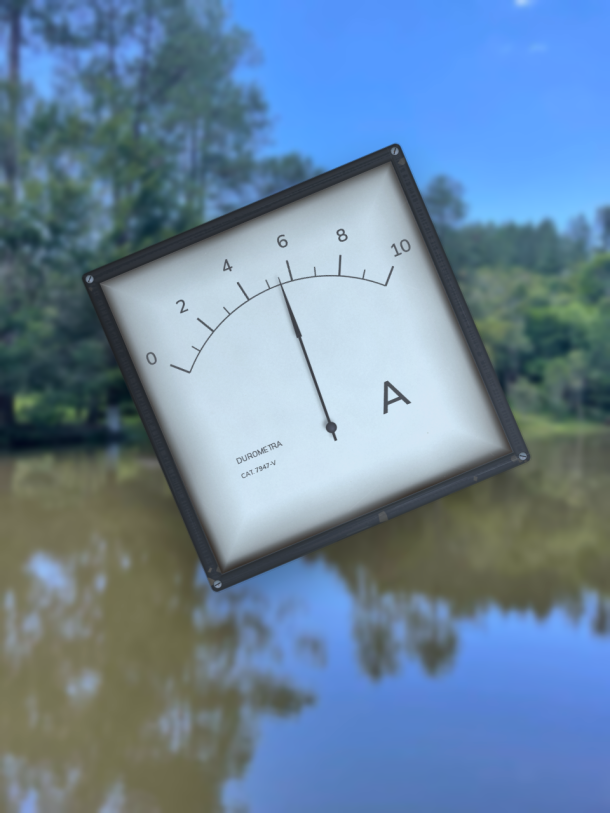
5.5; A
